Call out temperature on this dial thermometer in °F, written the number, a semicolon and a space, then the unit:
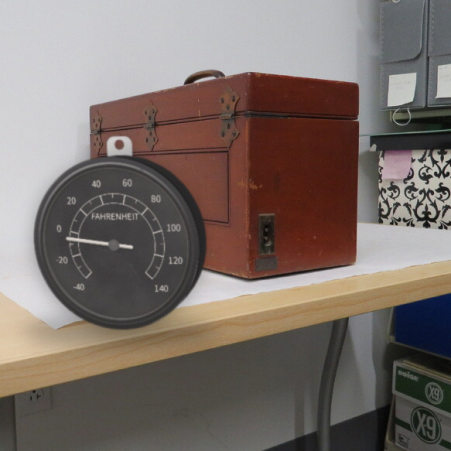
-5; °F
